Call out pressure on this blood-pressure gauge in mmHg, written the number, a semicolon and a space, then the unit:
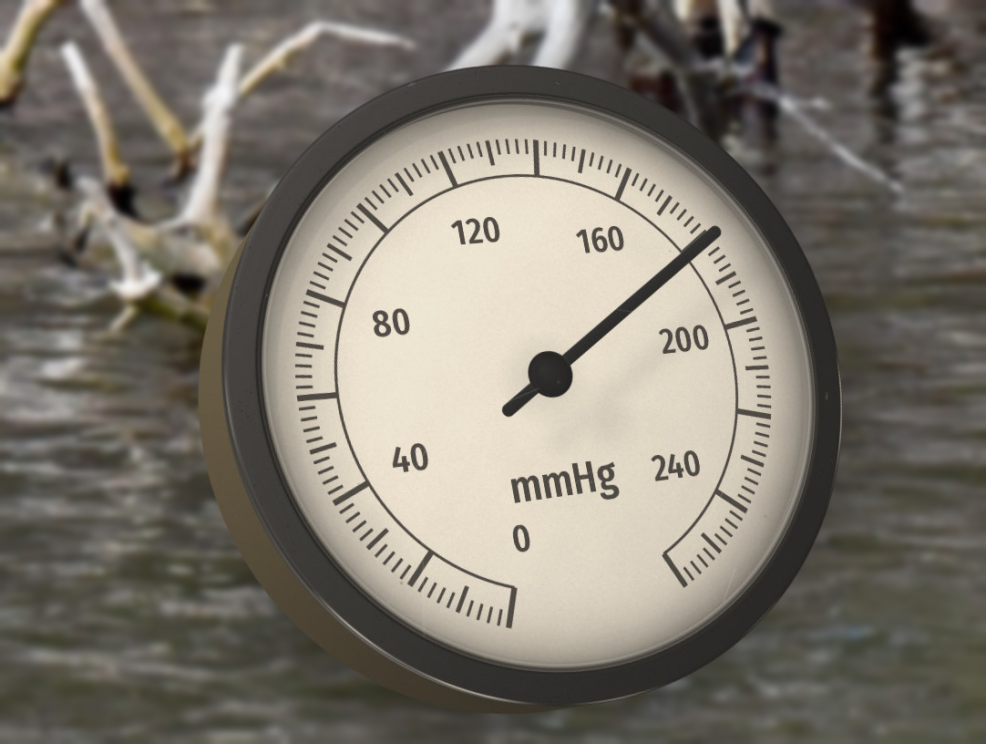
181; mmHg
